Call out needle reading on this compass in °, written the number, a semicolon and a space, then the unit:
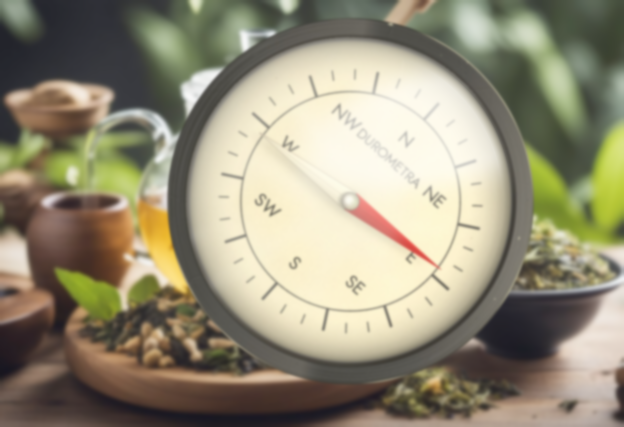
85; °
